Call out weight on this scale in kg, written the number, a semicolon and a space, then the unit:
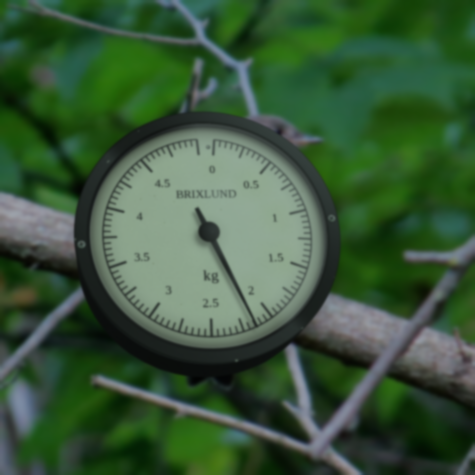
2.15; kg
